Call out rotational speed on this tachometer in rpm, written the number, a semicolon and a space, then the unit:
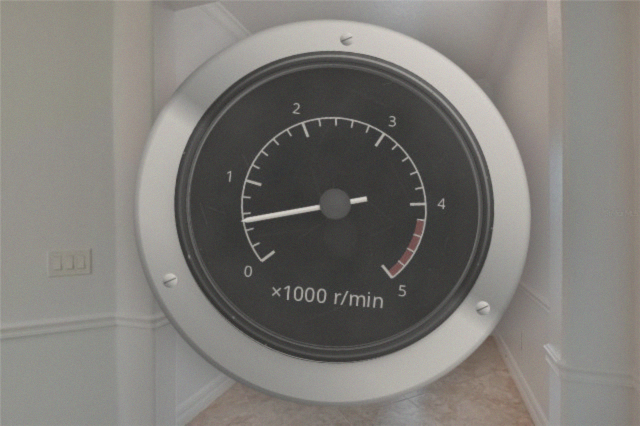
500; rpm
